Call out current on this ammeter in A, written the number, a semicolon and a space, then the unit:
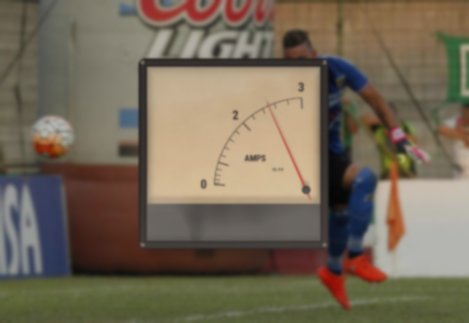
2.5; A
